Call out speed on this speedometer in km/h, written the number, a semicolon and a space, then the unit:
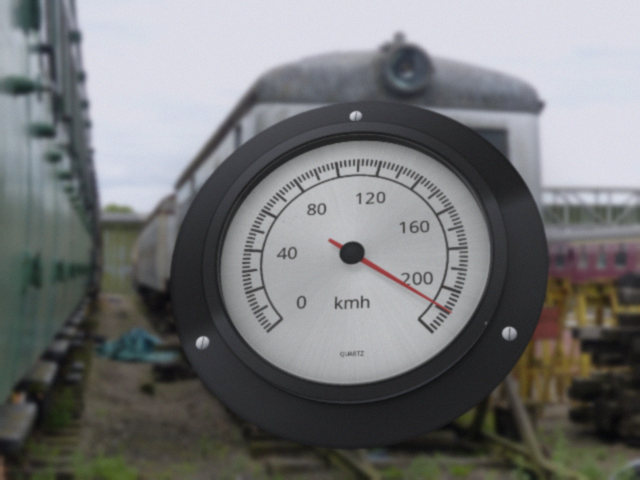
210; km/h
